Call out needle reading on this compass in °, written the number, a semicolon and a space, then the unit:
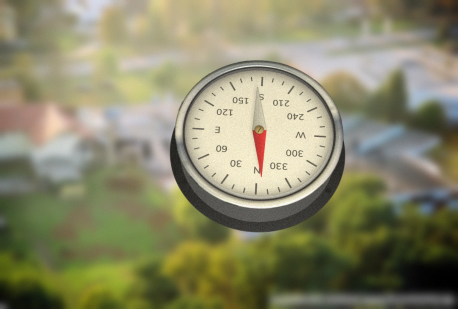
355; °
